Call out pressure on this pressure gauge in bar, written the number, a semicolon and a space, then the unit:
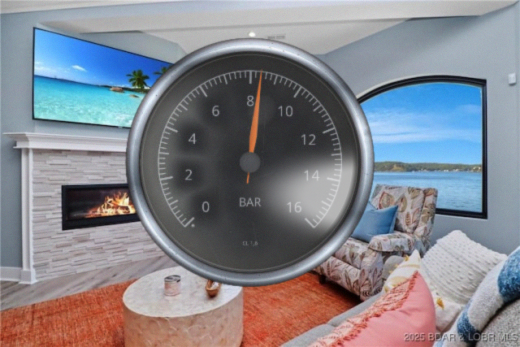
8.4; bar
